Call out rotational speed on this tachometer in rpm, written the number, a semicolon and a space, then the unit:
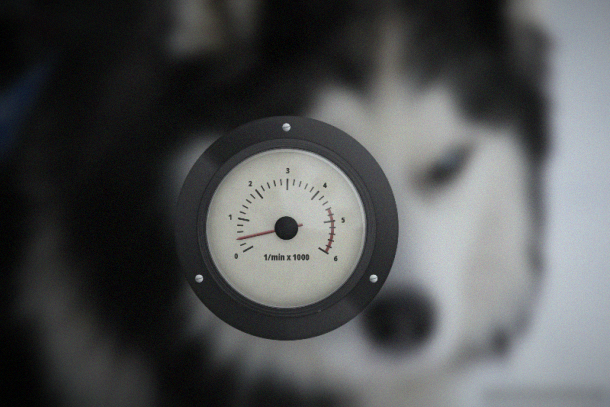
400; rpm
